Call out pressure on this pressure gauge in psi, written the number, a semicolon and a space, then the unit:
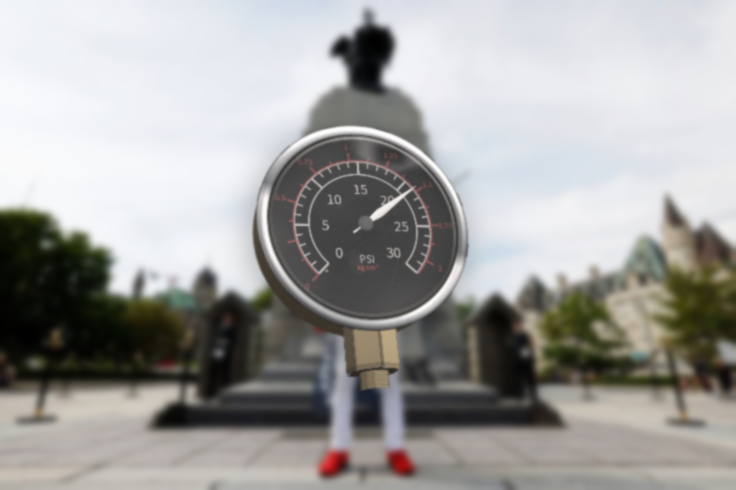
21; psi
